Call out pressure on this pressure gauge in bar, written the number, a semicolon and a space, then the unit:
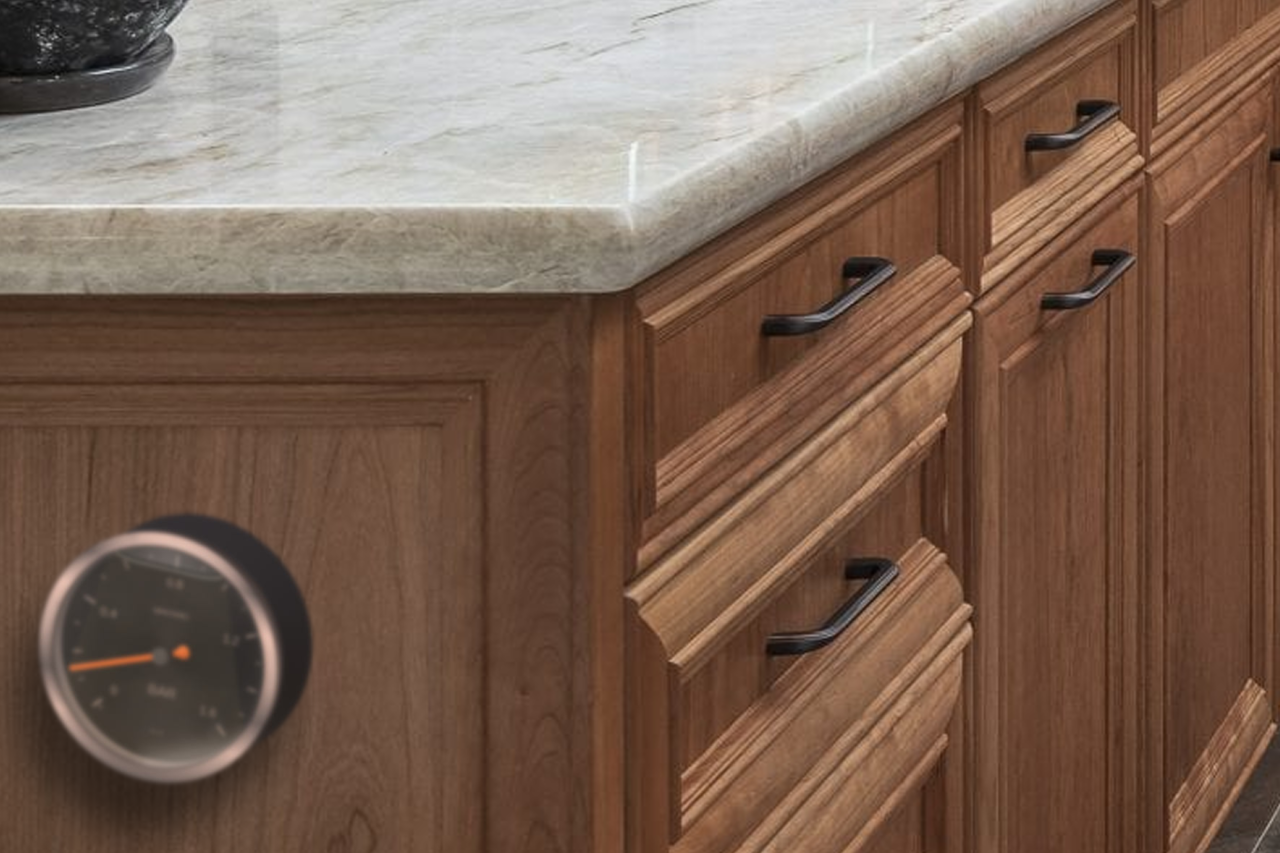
0.15; bar
